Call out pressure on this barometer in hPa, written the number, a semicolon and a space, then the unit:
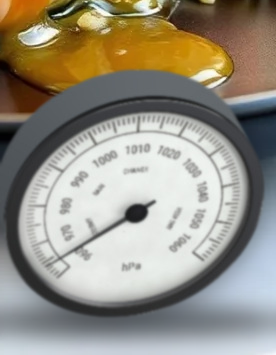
965; hPa
